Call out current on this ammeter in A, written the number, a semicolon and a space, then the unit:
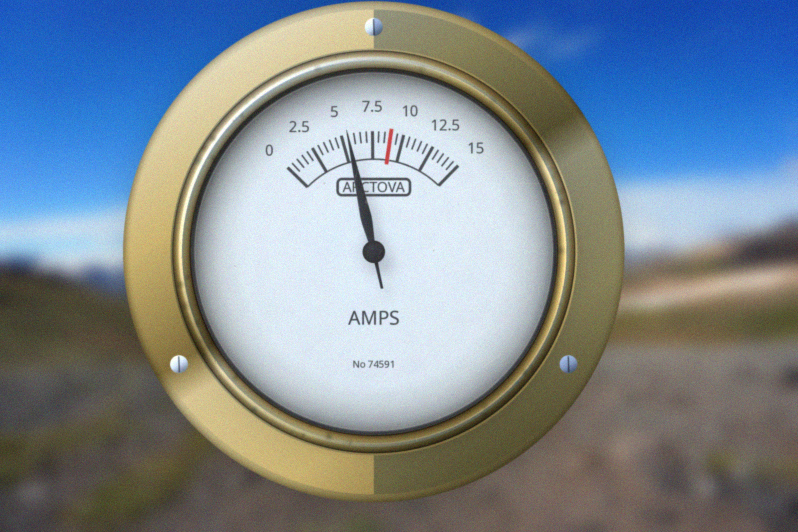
5.5; A
